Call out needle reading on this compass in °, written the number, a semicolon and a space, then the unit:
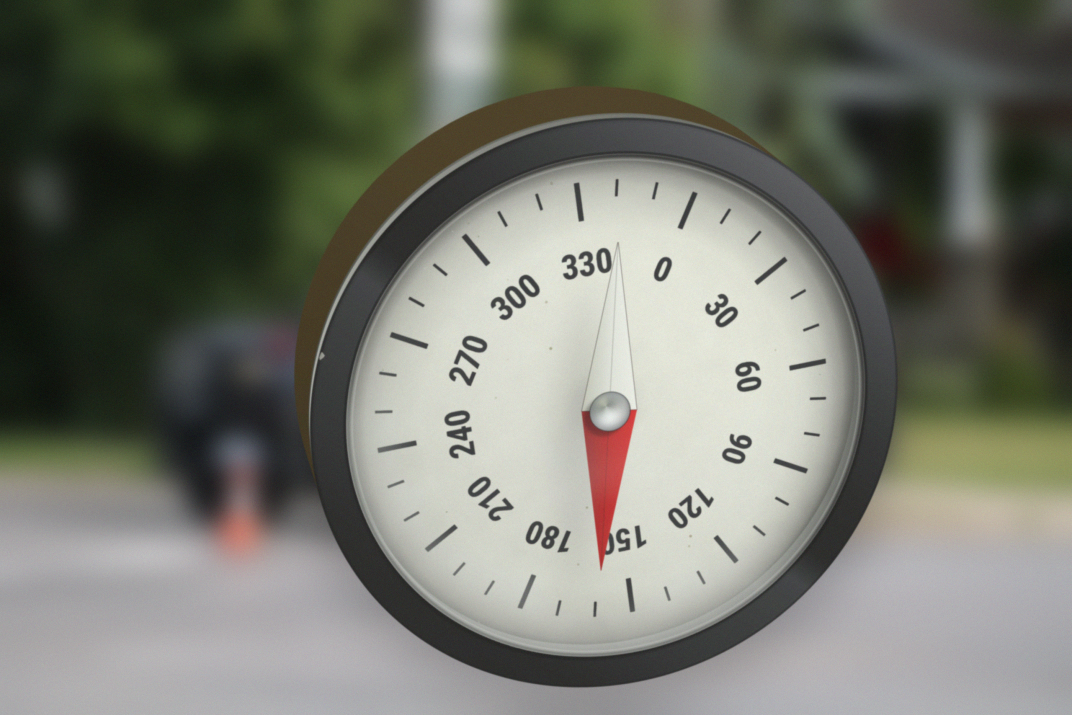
160; °
